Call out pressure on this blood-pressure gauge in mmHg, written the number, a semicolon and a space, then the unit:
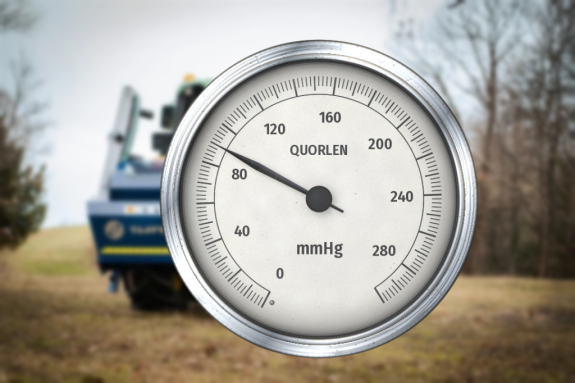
90; mmHg
